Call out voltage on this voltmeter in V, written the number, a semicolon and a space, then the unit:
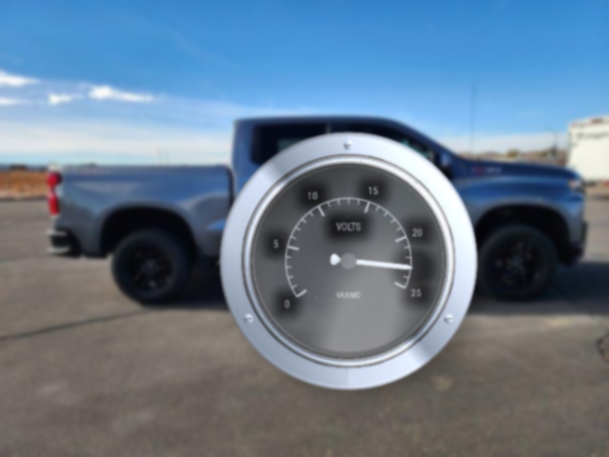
23; V
